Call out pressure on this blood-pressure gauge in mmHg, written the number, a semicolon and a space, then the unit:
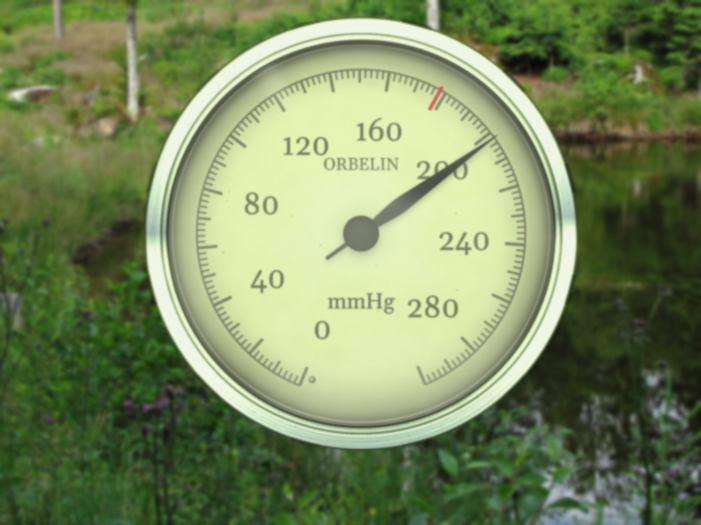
202; mmHg
